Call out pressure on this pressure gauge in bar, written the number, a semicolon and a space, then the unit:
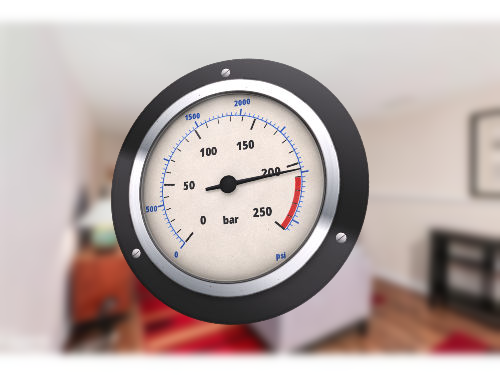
205; bar
